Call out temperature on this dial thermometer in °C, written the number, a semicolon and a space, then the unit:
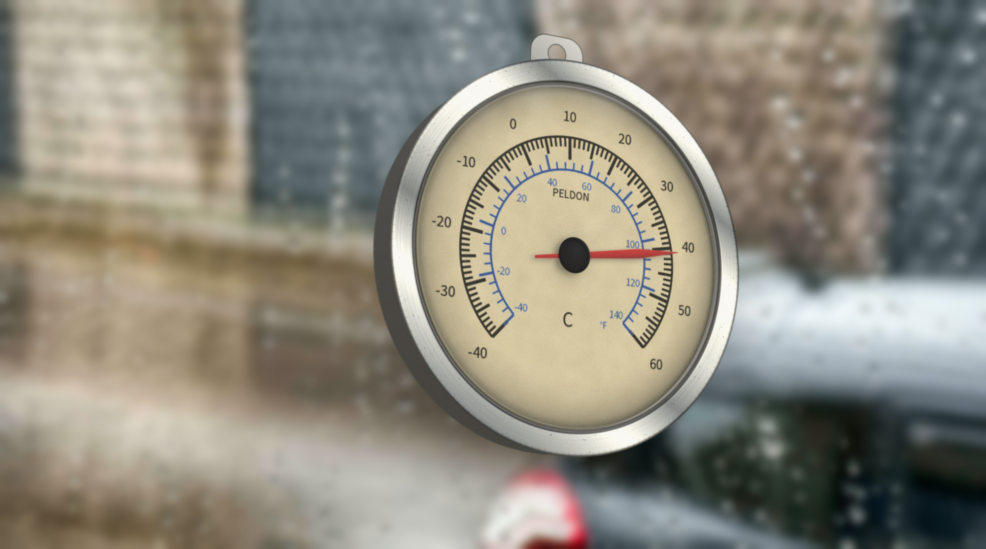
41; °C
